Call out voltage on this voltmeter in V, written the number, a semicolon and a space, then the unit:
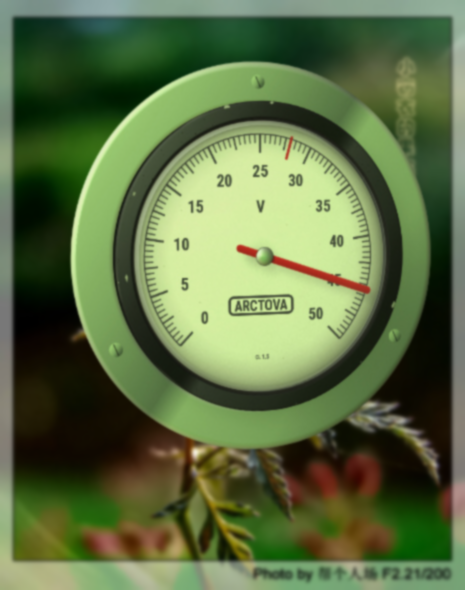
45; V
